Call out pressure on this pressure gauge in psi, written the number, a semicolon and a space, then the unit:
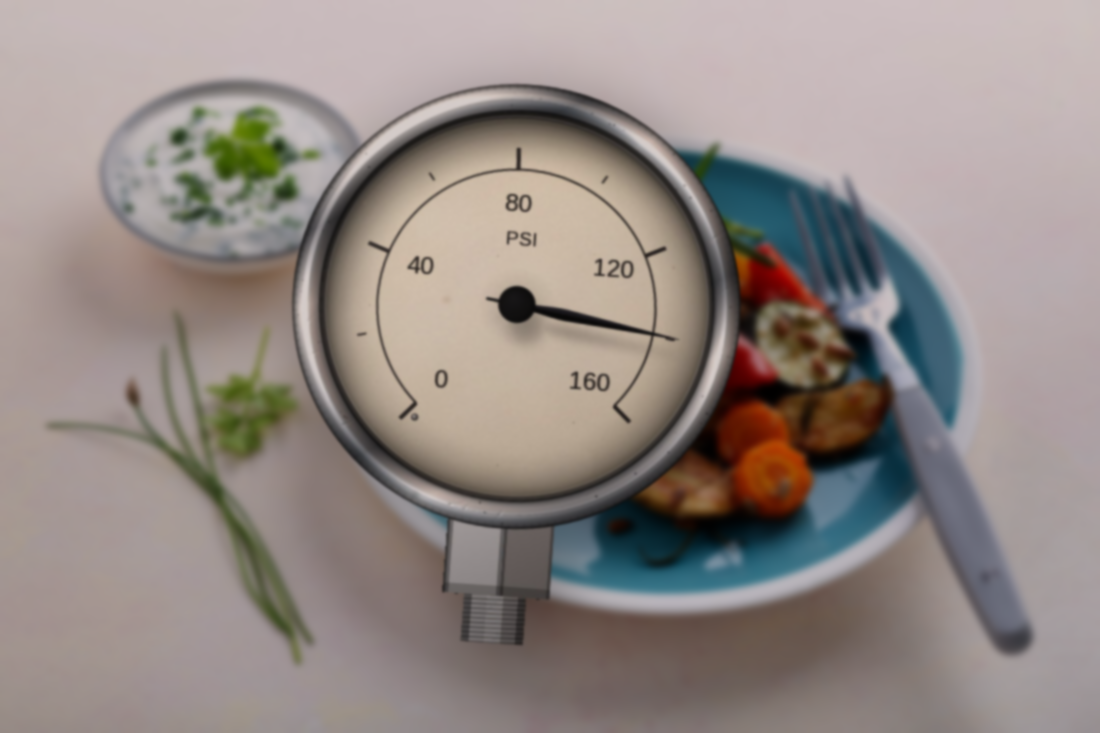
140; psi
